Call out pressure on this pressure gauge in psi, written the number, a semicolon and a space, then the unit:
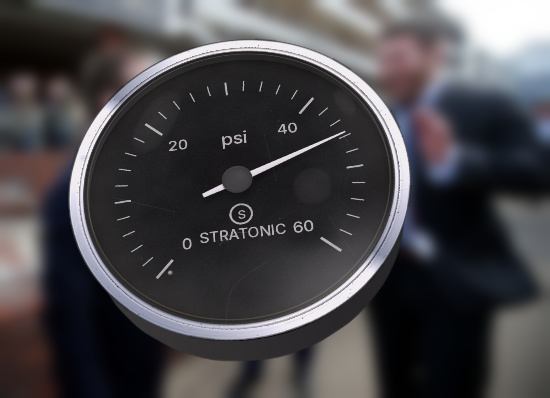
46; psi
